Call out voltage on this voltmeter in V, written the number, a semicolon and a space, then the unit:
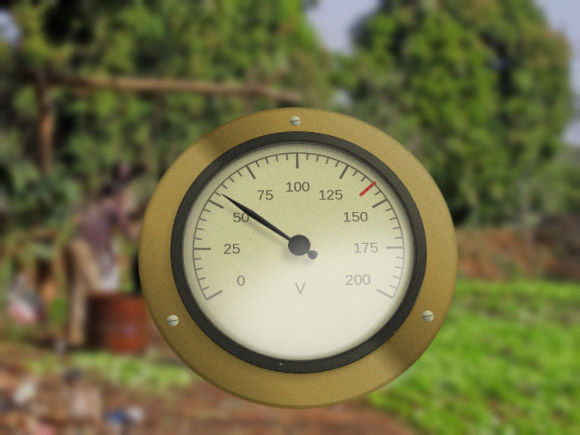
55; V
